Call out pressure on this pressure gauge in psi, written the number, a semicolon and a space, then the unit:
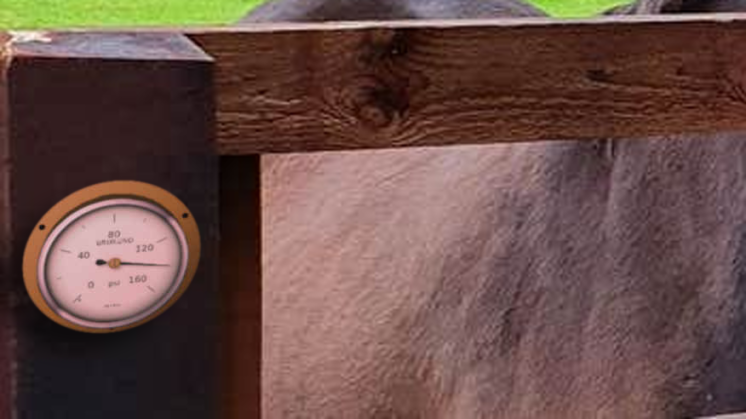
140; psi
